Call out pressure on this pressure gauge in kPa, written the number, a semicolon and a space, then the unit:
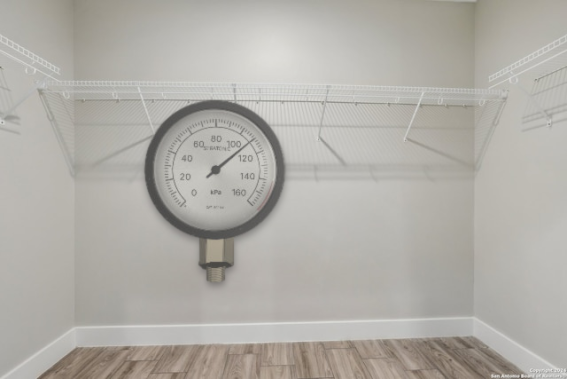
110; kPa
